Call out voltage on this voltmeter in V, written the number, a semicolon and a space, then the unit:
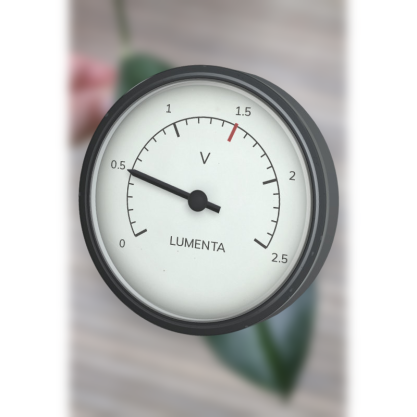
0.5; V
